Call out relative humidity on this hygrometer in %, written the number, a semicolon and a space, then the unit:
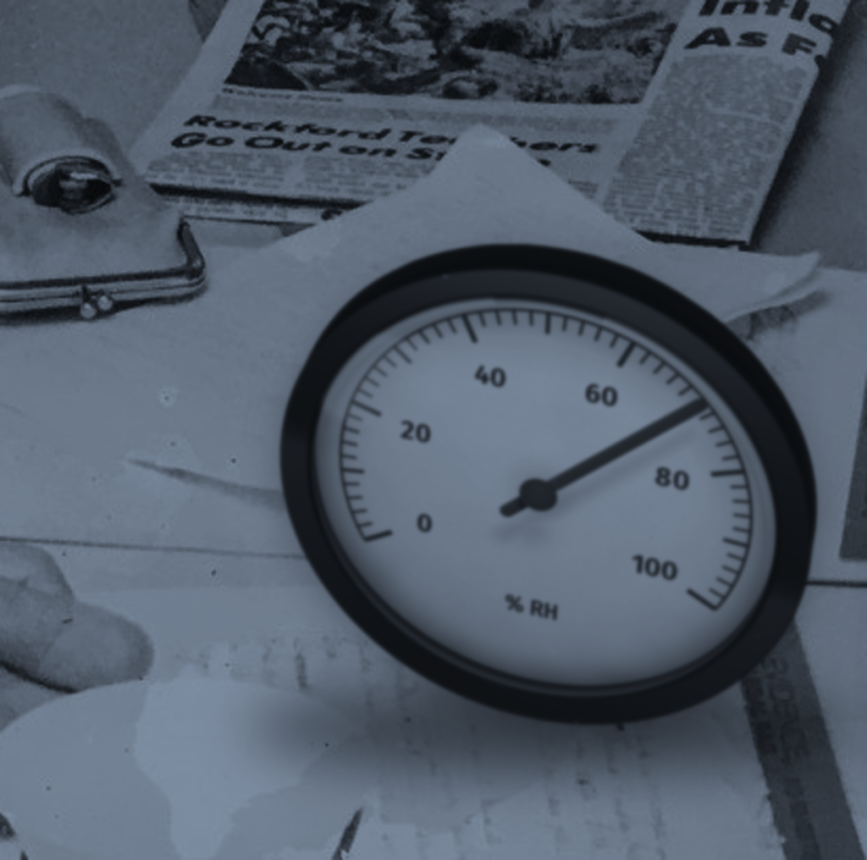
70; %
